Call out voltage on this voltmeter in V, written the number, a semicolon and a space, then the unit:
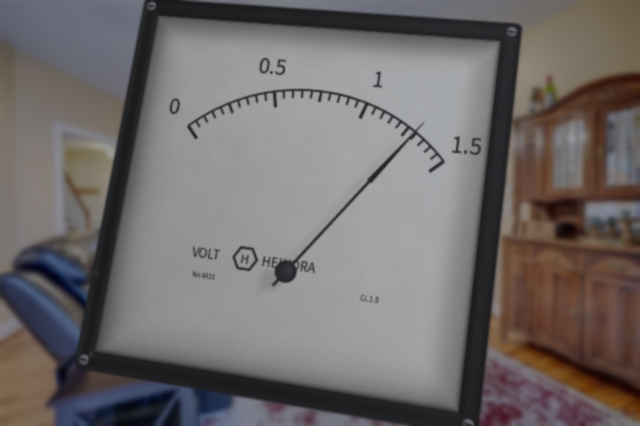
1.3; V
